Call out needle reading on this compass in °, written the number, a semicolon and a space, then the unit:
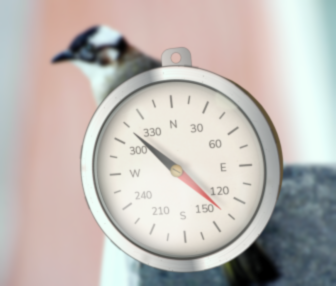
135; °
